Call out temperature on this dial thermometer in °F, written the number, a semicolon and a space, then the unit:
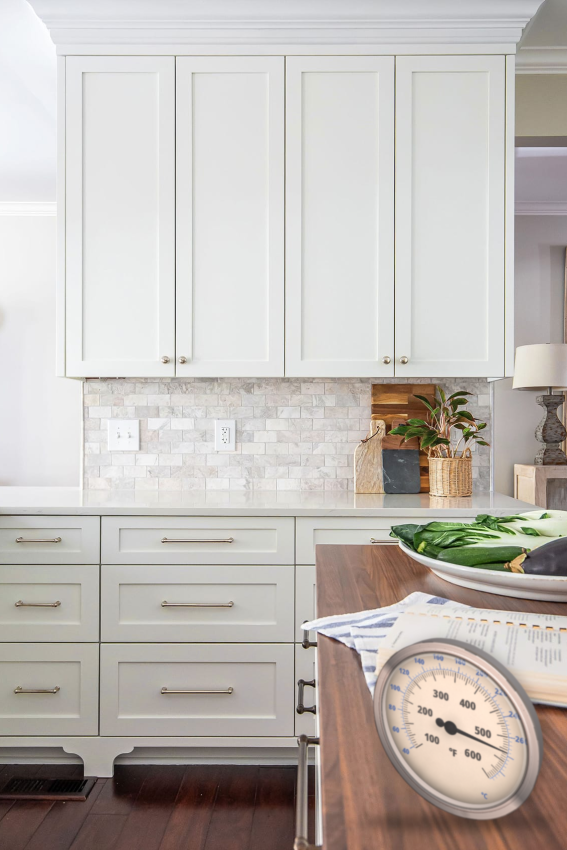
525; °F
